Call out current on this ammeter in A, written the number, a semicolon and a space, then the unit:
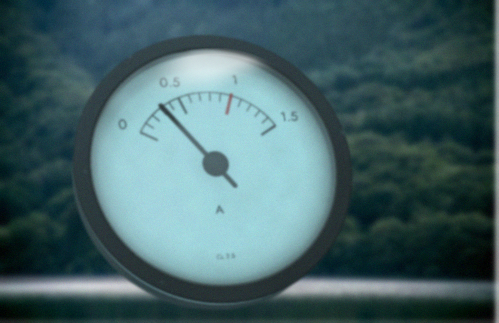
0.3; A
